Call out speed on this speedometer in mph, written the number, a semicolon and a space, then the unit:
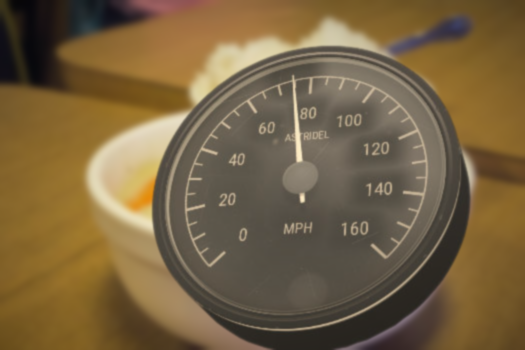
75; mph
